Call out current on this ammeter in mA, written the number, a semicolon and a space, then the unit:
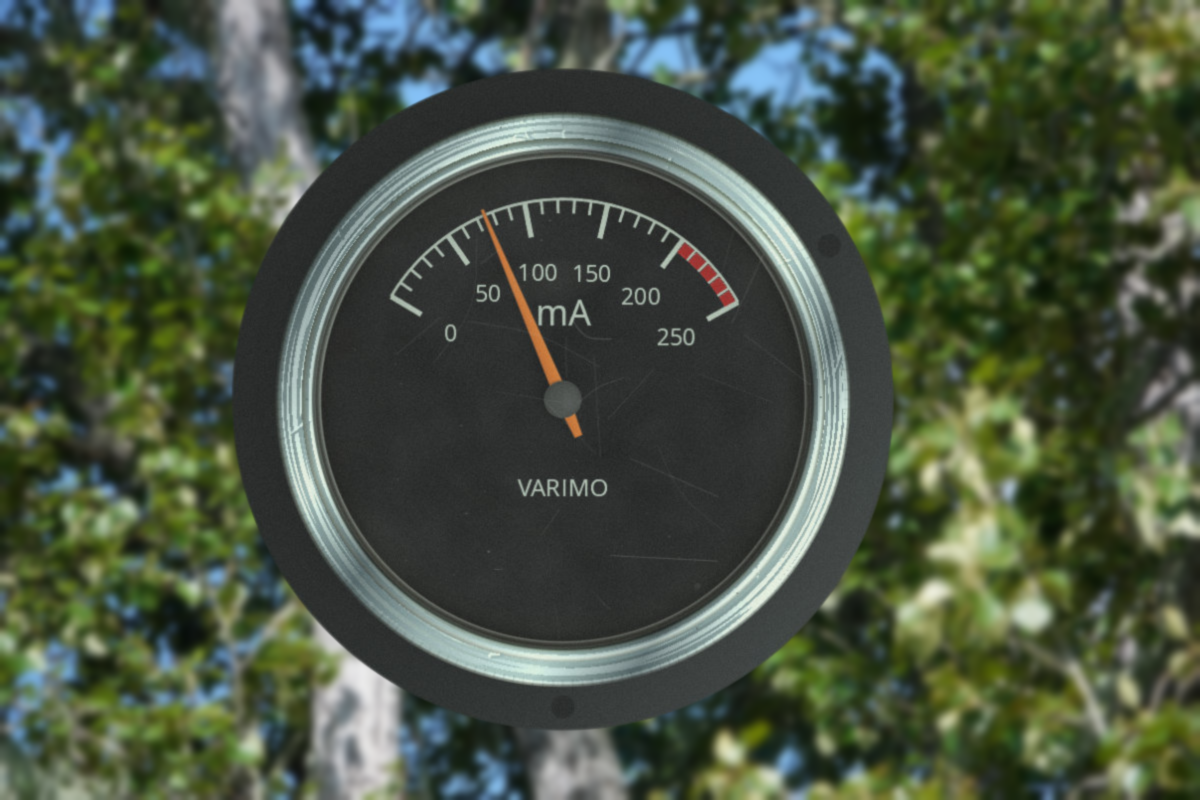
75; mA
